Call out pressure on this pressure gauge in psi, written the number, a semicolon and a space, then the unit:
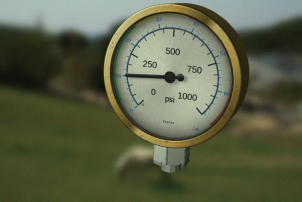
150; psi
